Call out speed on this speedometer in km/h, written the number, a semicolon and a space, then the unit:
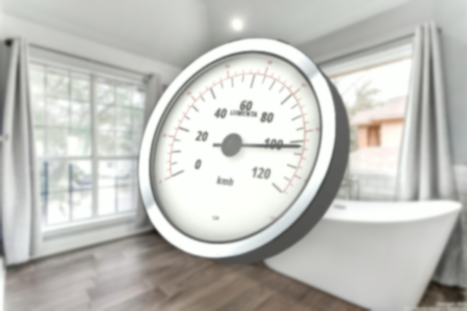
102.5; km/h
